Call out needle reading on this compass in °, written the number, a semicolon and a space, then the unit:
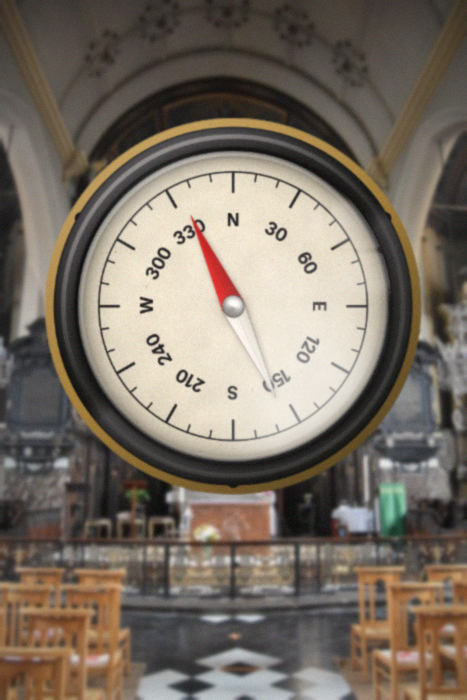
335; °
